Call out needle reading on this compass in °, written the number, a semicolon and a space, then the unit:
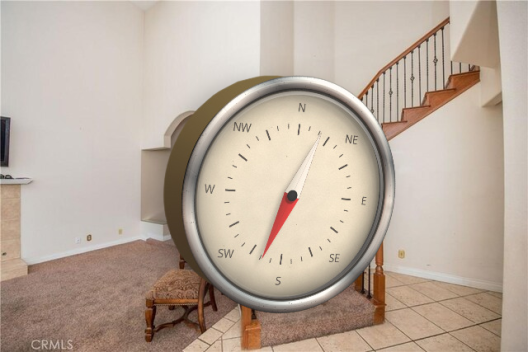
200; °
